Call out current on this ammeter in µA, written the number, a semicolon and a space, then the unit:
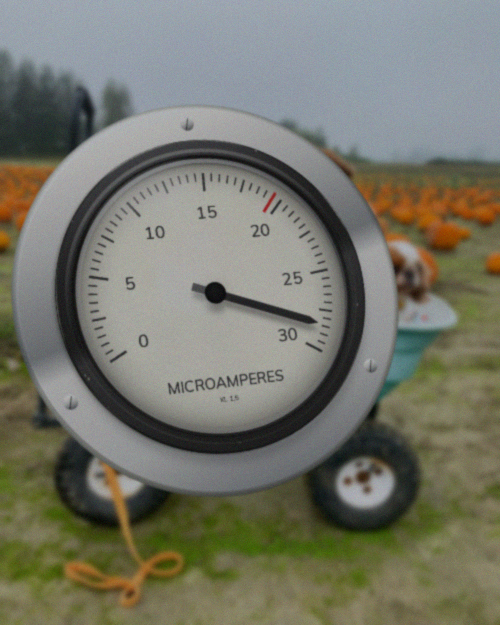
28.5; µA
